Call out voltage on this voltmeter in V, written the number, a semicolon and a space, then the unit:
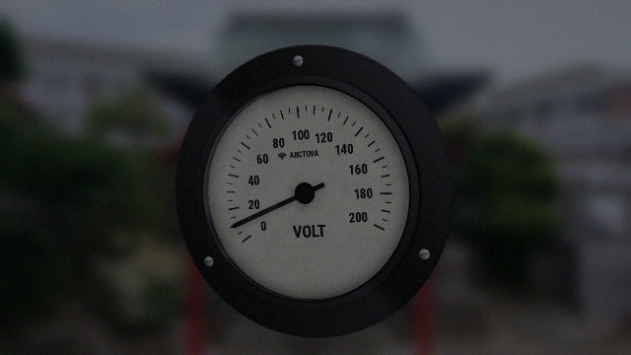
10; V
